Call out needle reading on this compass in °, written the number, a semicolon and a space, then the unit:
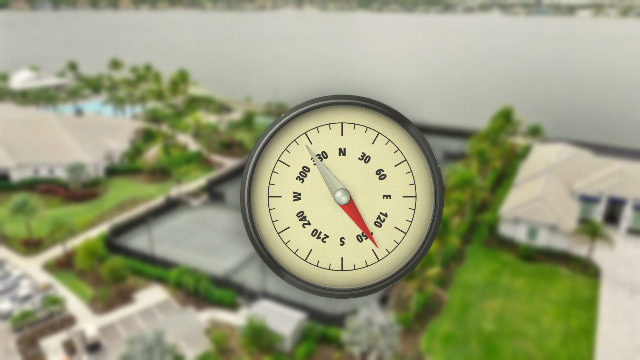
145; °
